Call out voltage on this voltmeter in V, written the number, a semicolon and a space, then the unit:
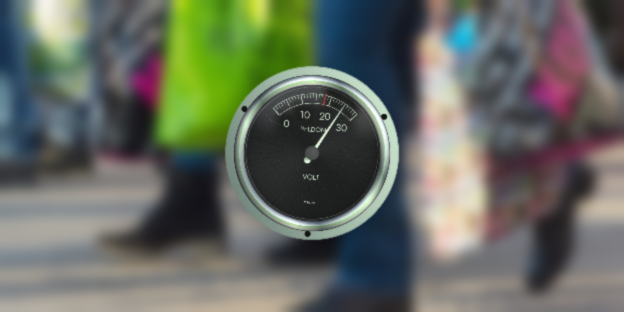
25; V
